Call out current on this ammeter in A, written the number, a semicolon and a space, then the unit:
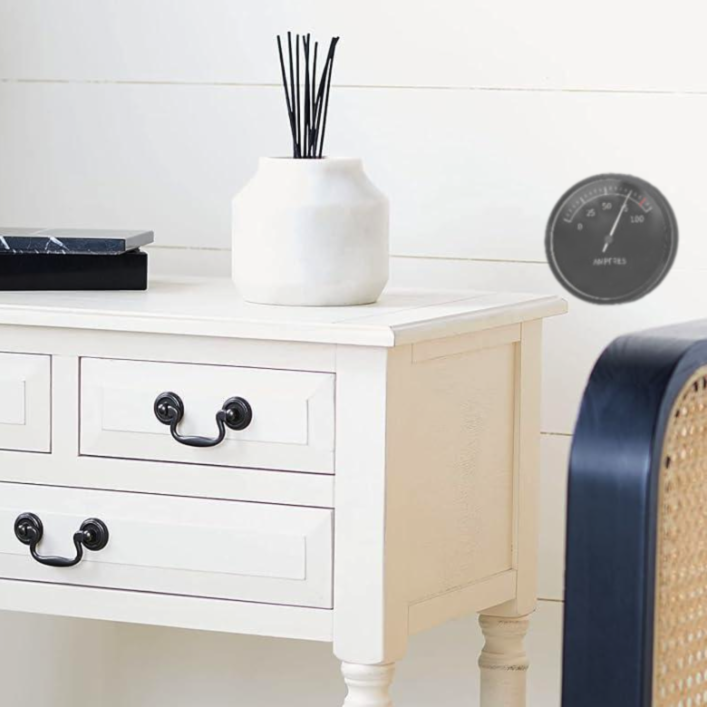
75; A
